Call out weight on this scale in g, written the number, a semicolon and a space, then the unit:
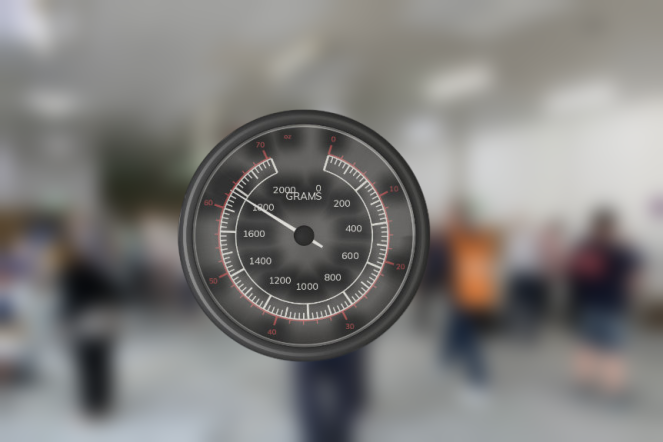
1780; g
